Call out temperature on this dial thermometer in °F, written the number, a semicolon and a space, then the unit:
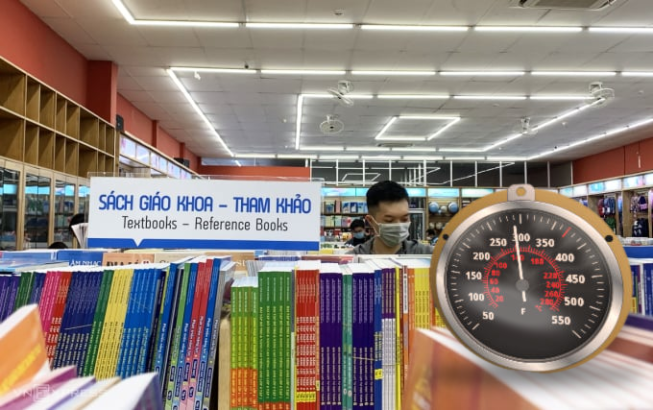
290; °F
